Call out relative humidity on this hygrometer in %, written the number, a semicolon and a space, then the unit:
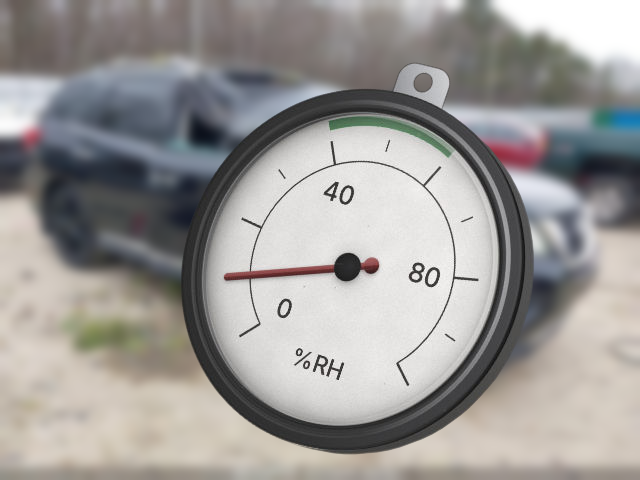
10; %
